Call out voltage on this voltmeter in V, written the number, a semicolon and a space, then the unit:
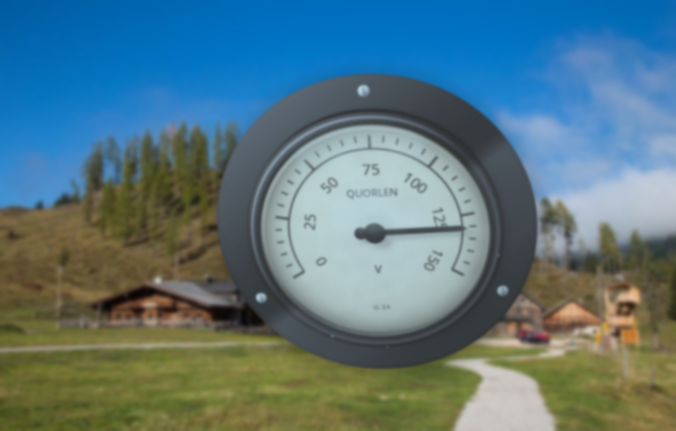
130; V
